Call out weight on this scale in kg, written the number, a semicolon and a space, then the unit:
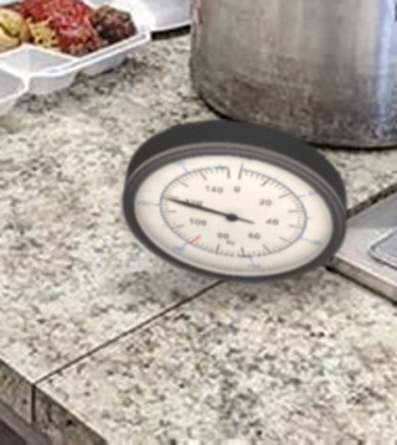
120; kg
